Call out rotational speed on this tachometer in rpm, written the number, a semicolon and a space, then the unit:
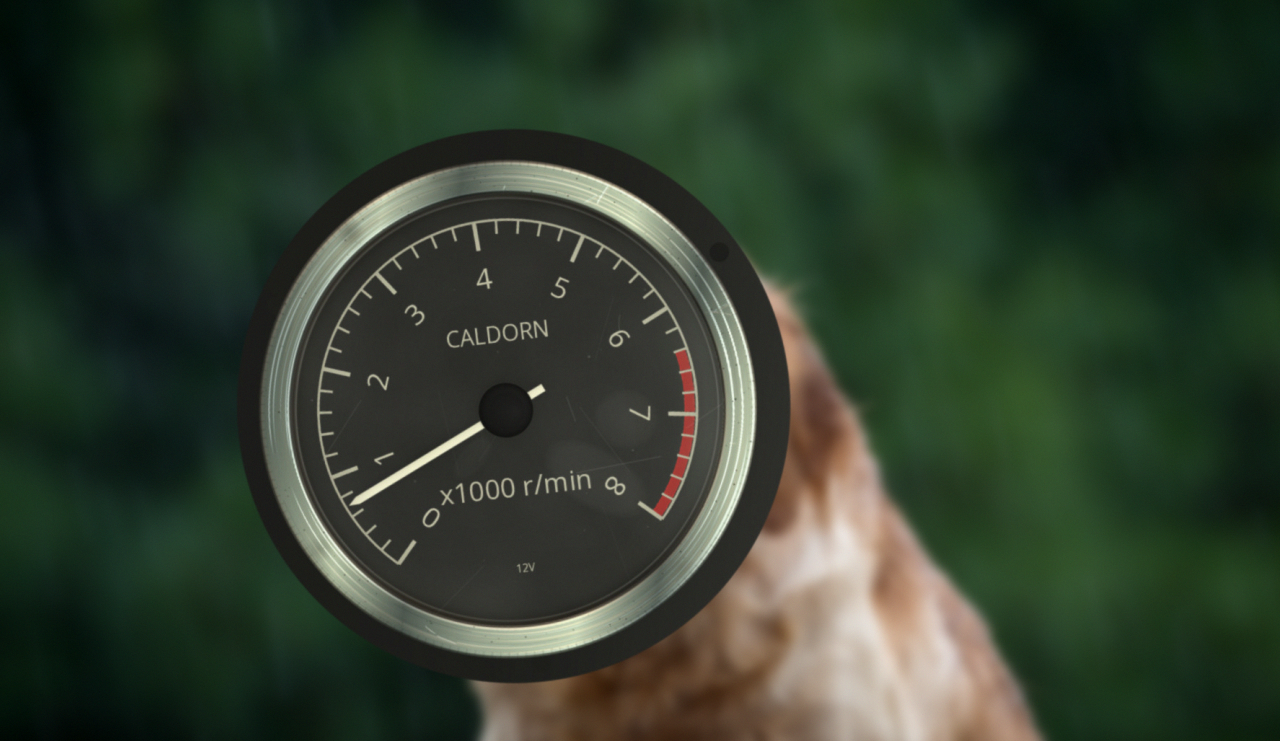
700; rpm
